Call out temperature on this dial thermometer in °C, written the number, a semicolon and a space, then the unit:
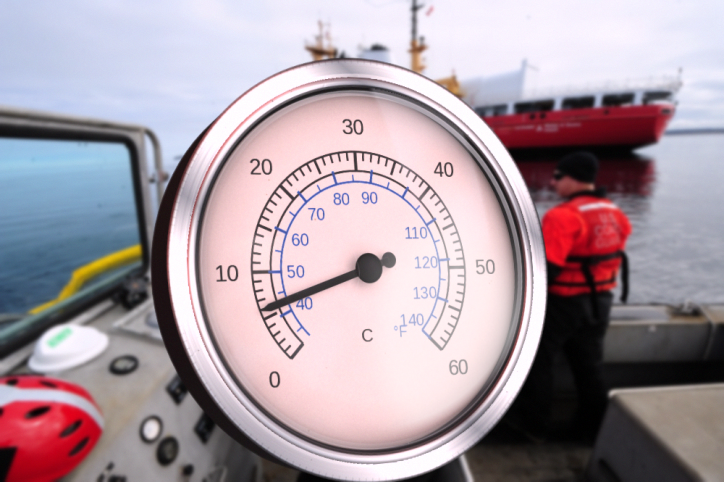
6; °C
